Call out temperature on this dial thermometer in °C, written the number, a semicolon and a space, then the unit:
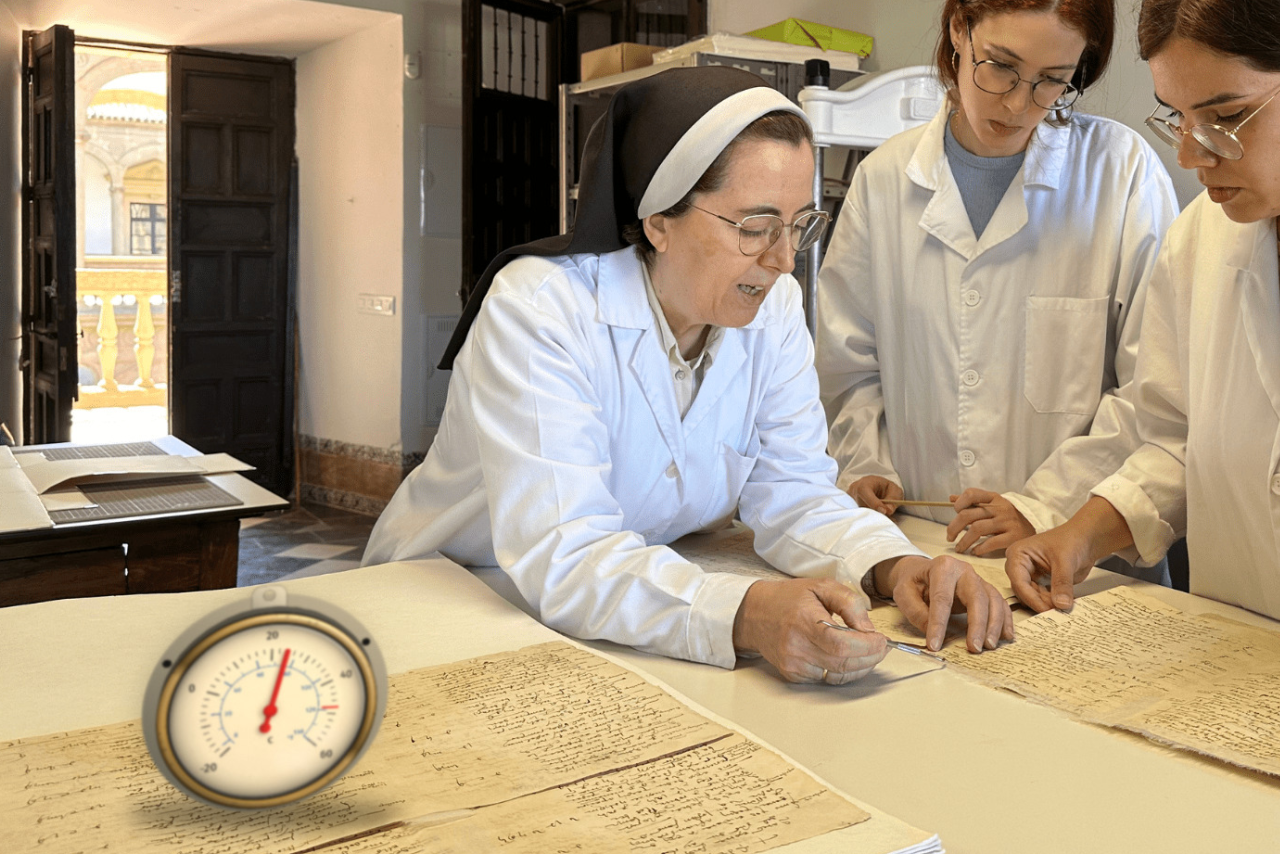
24; °C
